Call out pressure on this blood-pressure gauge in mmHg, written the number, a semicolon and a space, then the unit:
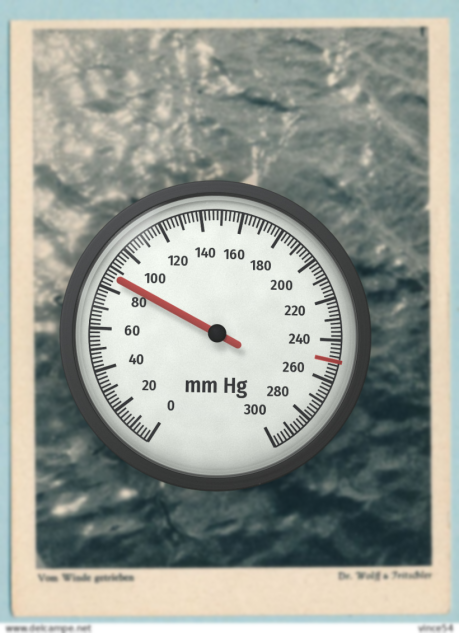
86; mmHg
